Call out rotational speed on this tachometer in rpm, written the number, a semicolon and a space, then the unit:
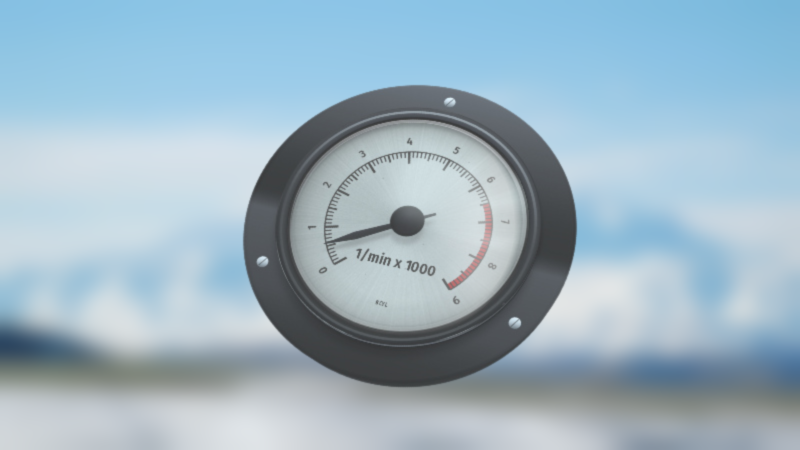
500; rpm
